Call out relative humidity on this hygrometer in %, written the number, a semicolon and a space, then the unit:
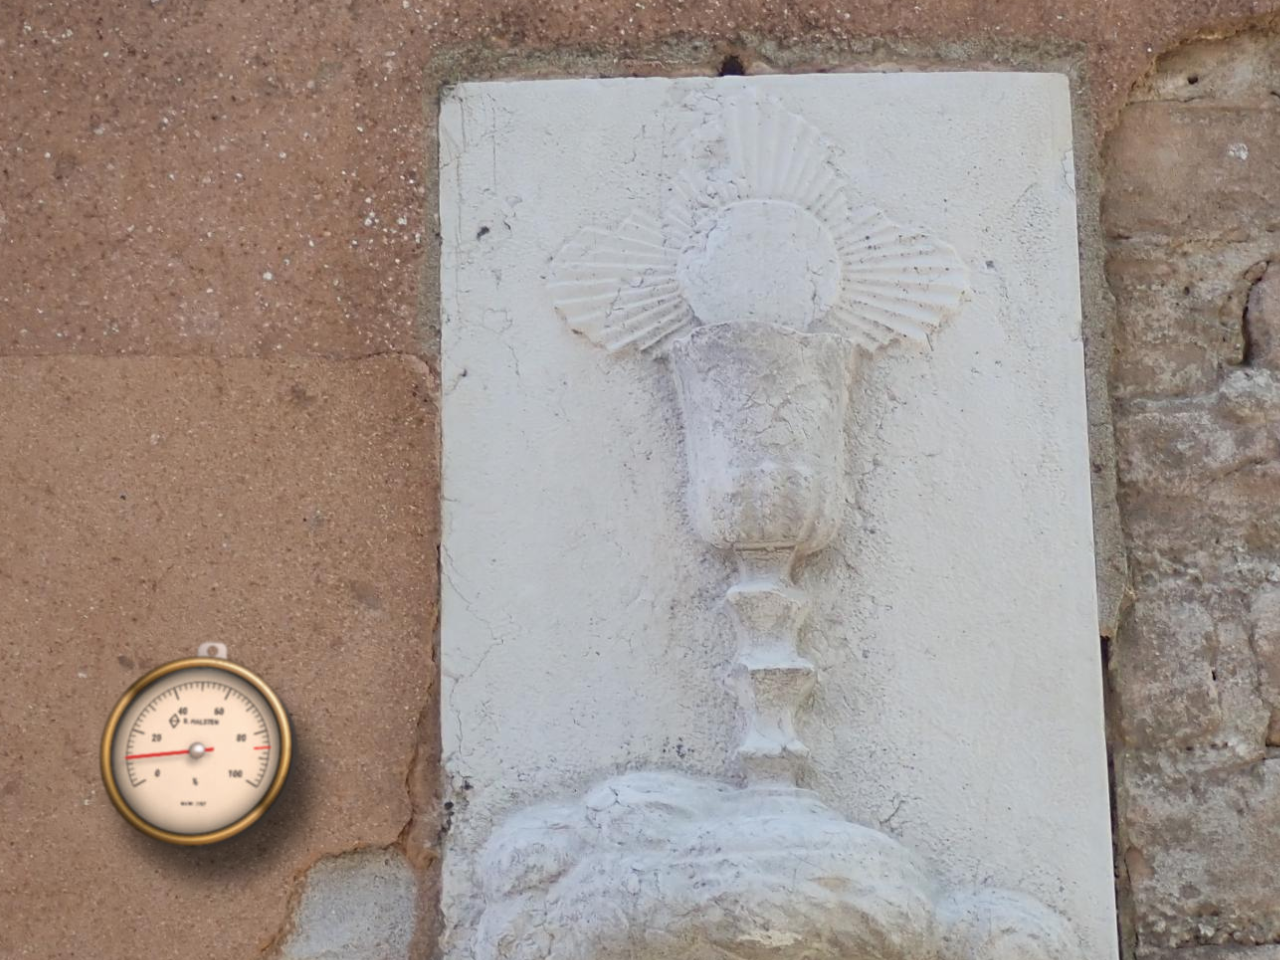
10; %
